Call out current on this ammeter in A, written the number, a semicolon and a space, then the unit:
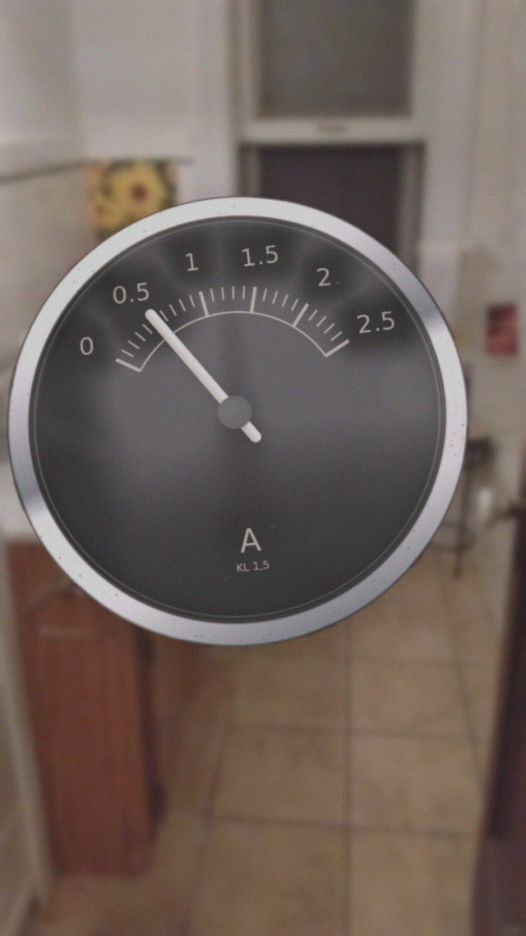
0.5; A
